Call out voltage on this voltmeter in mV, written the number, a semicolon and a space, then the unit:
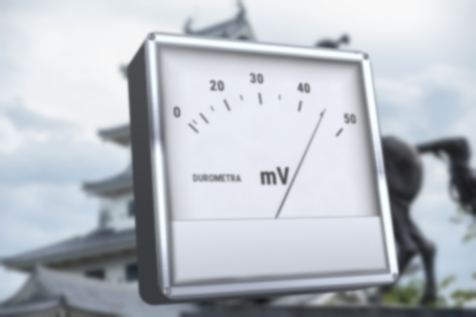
45; mV
